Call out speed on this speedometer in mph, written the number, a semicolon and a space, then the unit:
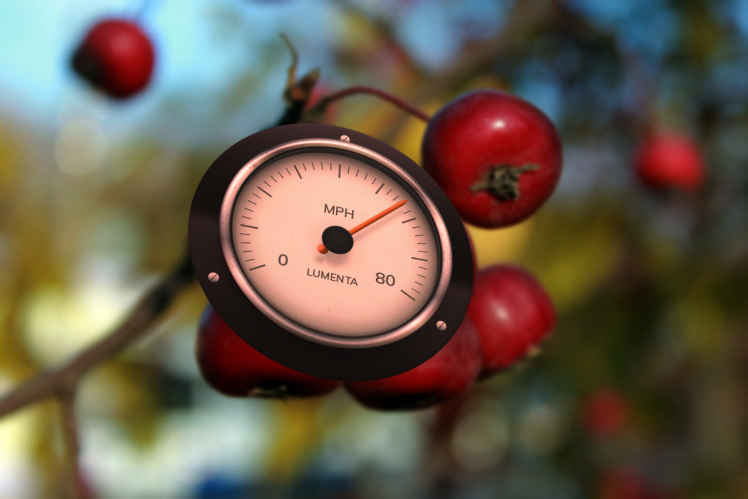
56; mph
